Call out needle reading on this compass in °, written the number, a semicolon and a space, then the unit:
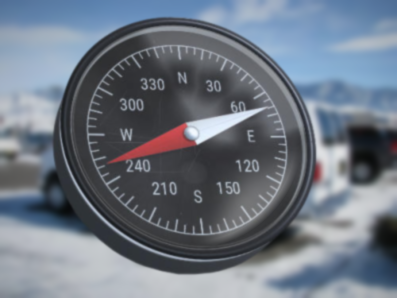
250; °
